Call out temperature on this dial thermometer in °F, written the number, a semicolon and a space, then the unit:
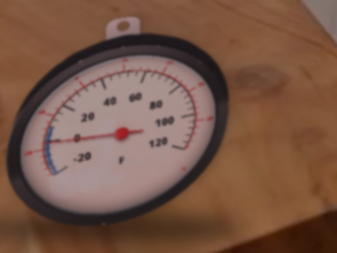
0; °F
